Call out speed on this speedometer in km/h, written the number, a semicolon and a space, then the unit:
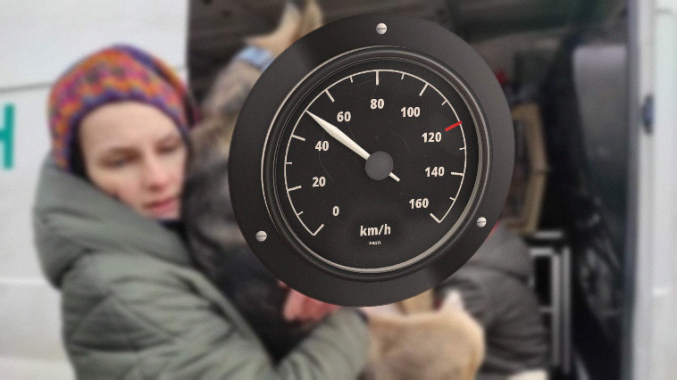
50; km/h
